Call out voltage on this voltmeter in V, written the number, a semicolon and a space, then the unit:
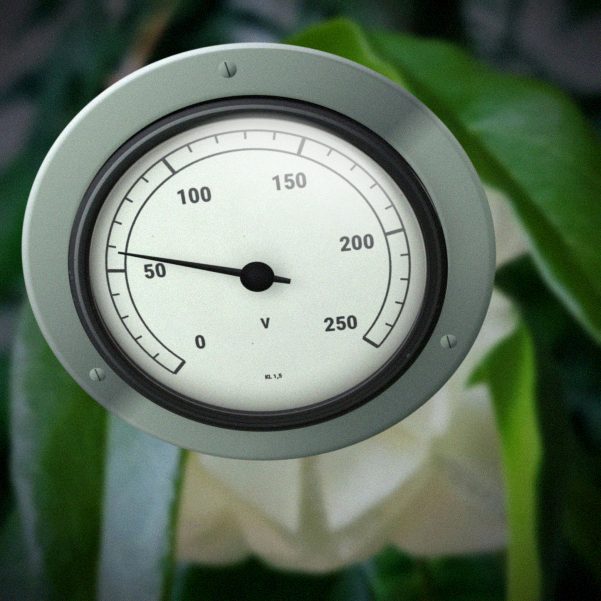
60; V
